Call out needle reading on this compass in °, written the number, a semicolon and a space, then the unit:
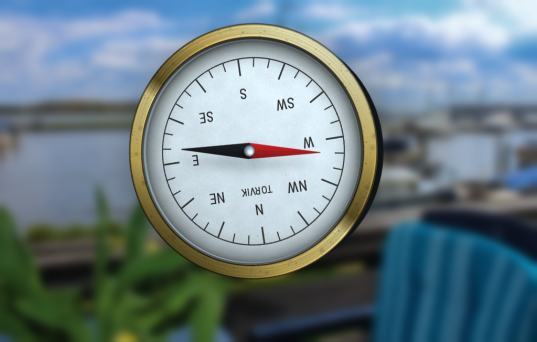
280; °
